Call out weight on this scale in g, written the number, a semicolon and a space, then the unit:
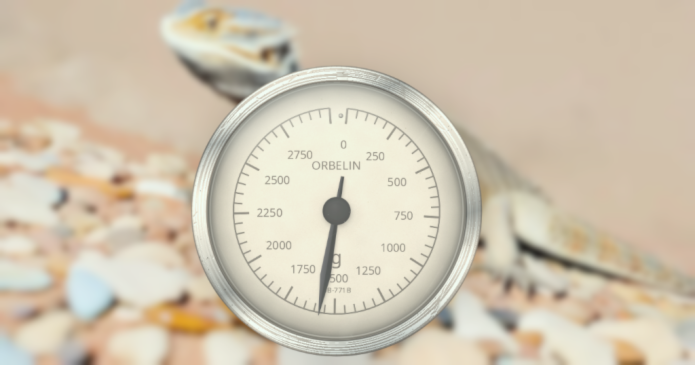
1575; g
